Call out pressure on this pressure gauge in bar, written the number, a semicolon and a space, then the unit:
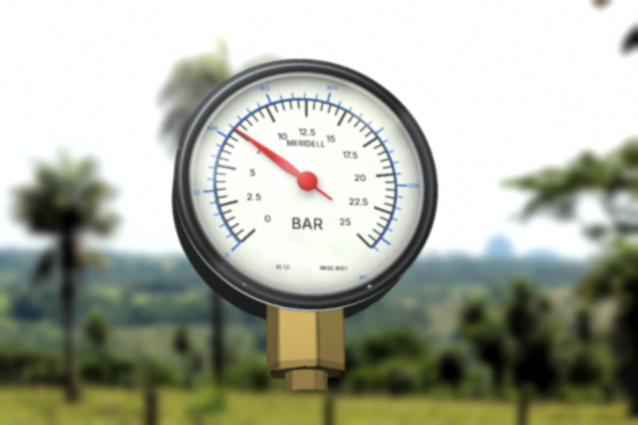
7.5; bar
